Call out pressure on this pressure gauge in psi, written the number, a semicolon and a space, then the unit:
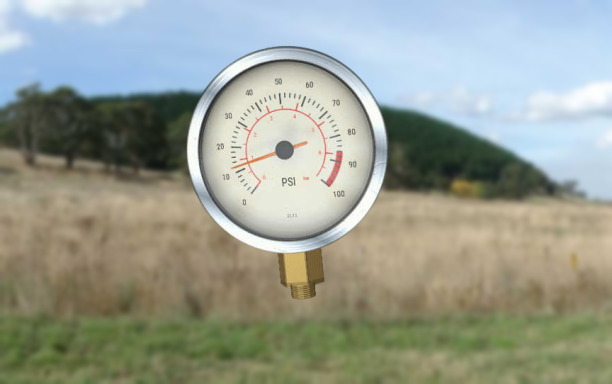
12; psi
